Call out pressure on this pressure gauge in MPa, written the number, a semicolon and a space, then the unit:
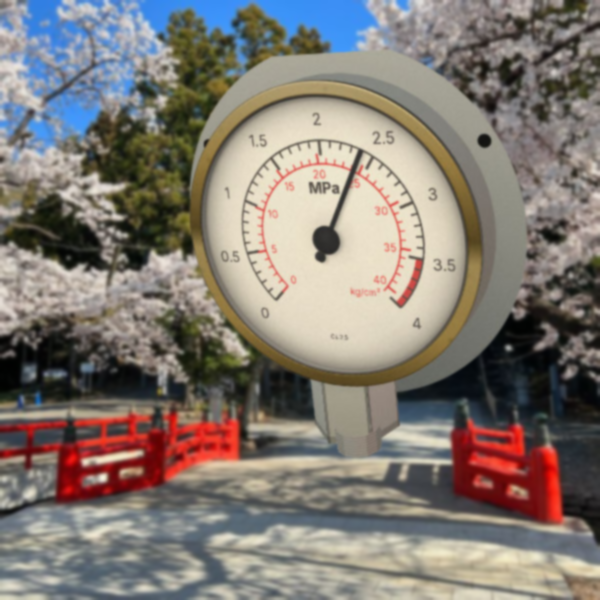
2.4; MPa
